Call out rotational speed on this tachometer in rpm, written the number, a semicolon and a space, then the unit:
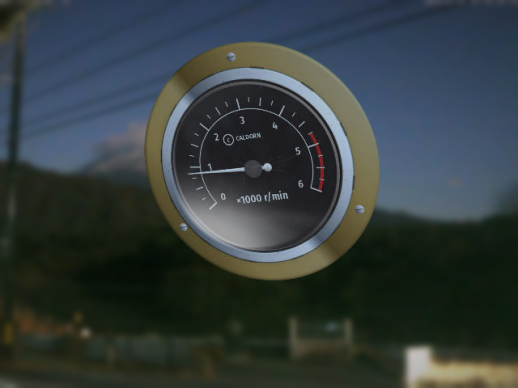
875; rpm
